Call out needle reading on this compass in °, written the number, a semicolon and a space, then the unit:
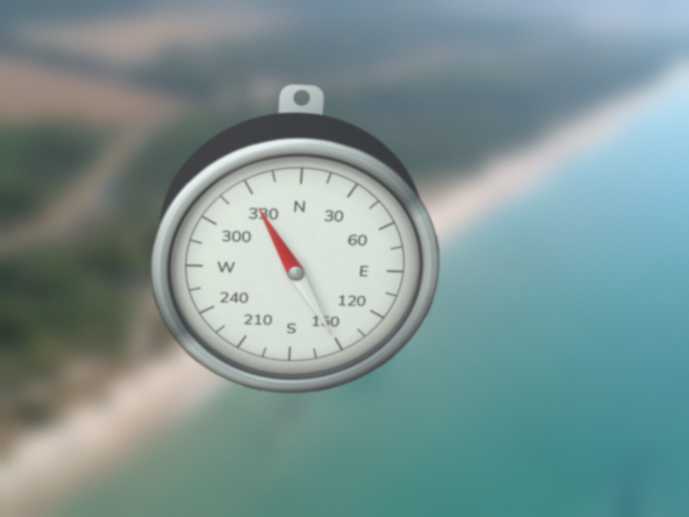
330; °
